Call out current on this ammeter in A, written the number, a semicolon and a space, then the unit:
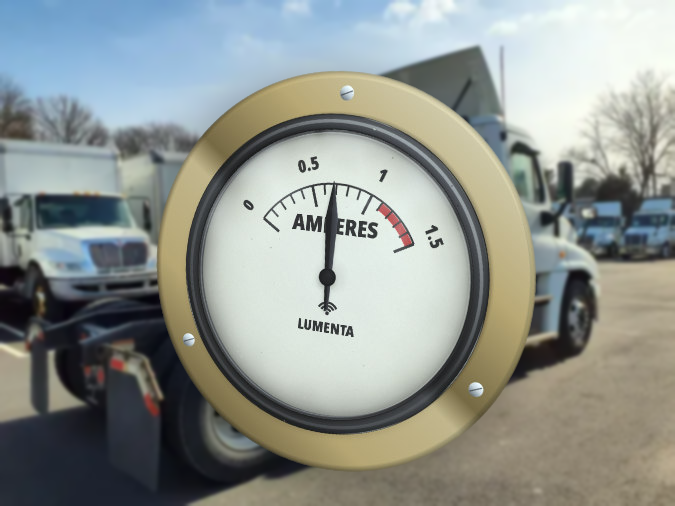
0.7; A
